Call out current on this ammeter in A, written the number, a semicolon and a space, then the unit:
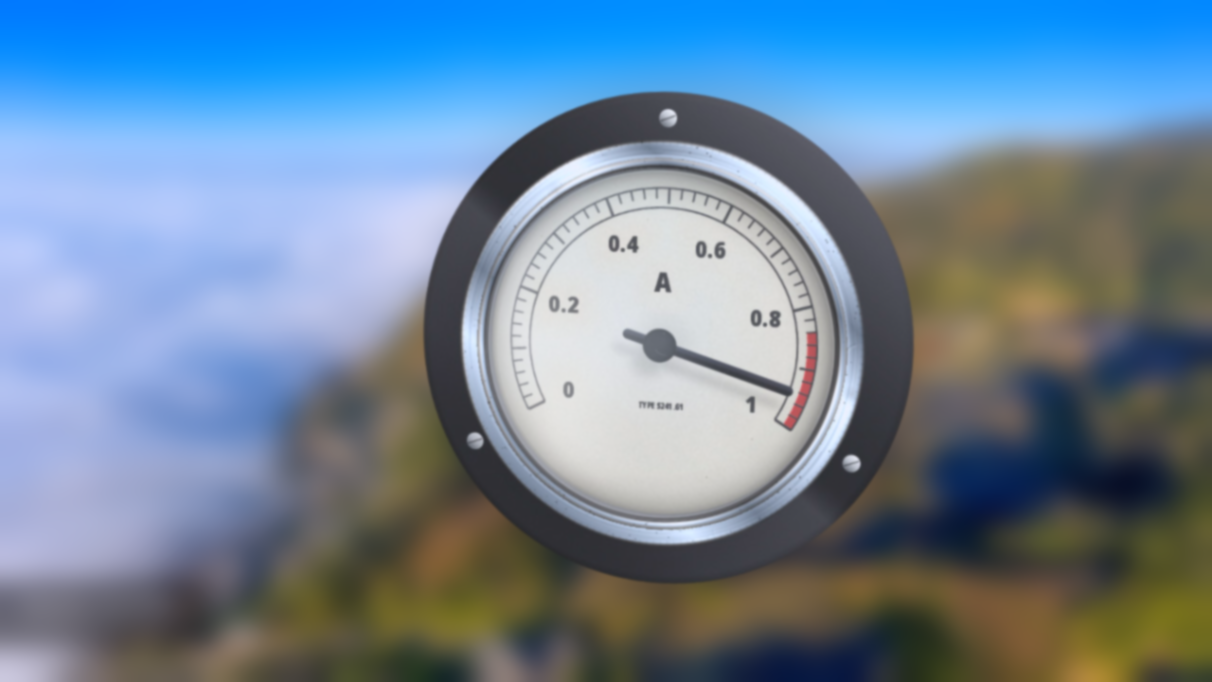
0.94; A
